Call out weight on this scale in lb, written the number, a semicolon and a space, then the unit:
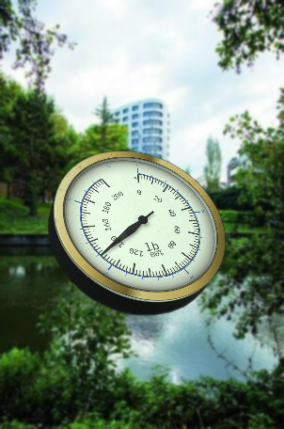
140; lb
